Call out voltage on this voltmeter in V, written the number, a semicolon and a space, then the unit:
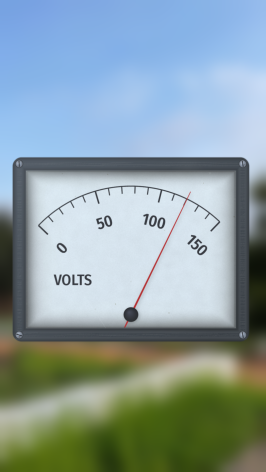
120; V
